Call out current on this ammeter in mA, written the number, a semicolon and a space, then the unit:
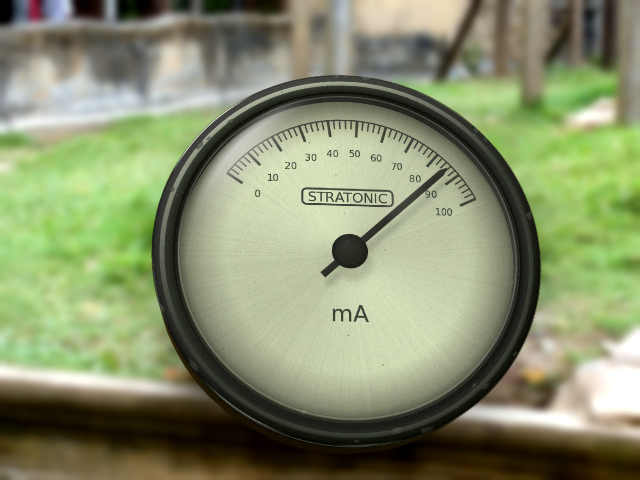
86; mA
